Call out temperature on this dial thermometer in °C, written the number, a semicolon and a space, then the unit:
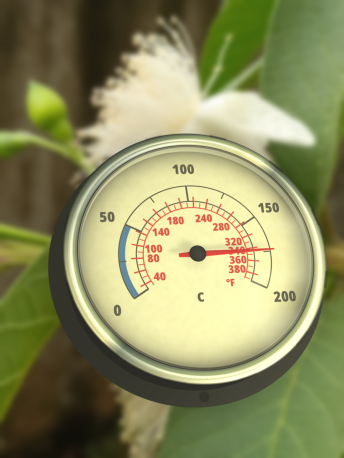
175; °C
